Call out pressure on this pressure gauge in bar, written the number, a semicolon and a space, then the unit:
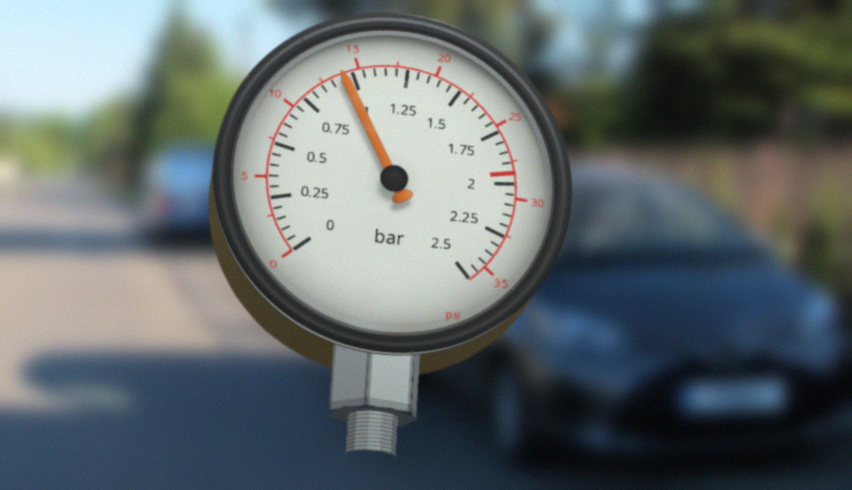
0.95; bar
